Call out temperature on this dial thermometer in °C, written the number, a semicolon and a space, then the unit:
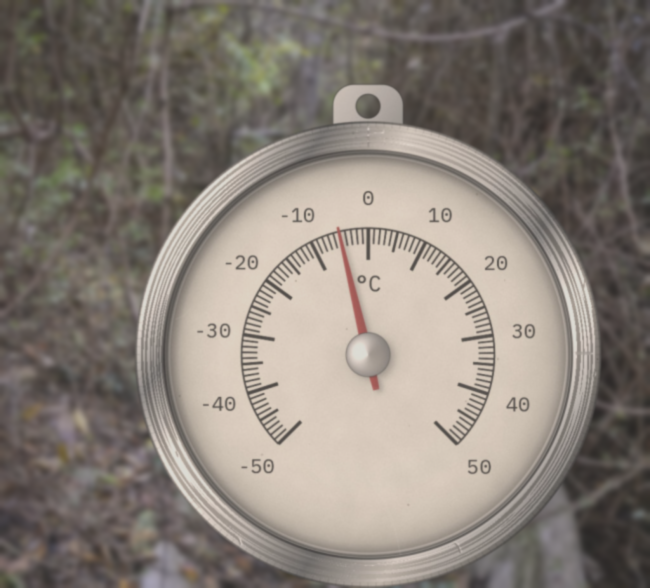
-5; °C
